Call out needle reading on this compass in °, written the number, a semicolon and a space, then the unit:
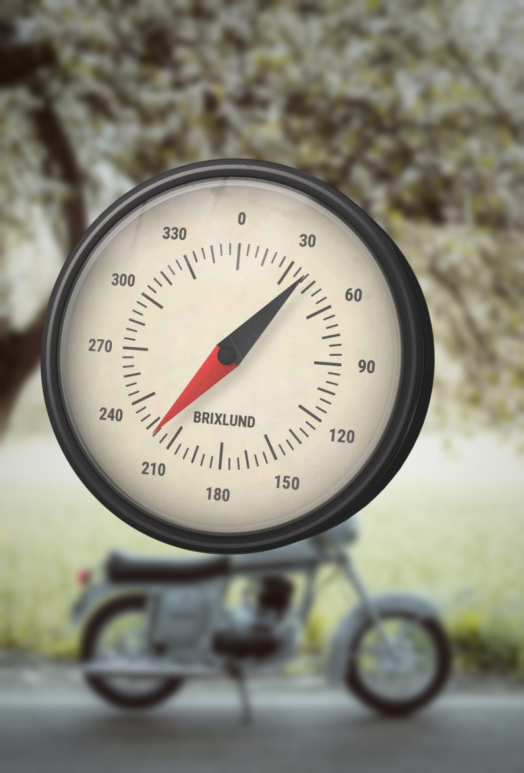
220; °
